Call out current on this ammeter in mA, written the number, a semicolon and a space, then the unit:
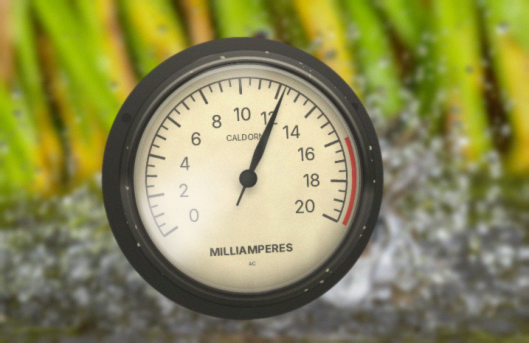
12.25; mA
